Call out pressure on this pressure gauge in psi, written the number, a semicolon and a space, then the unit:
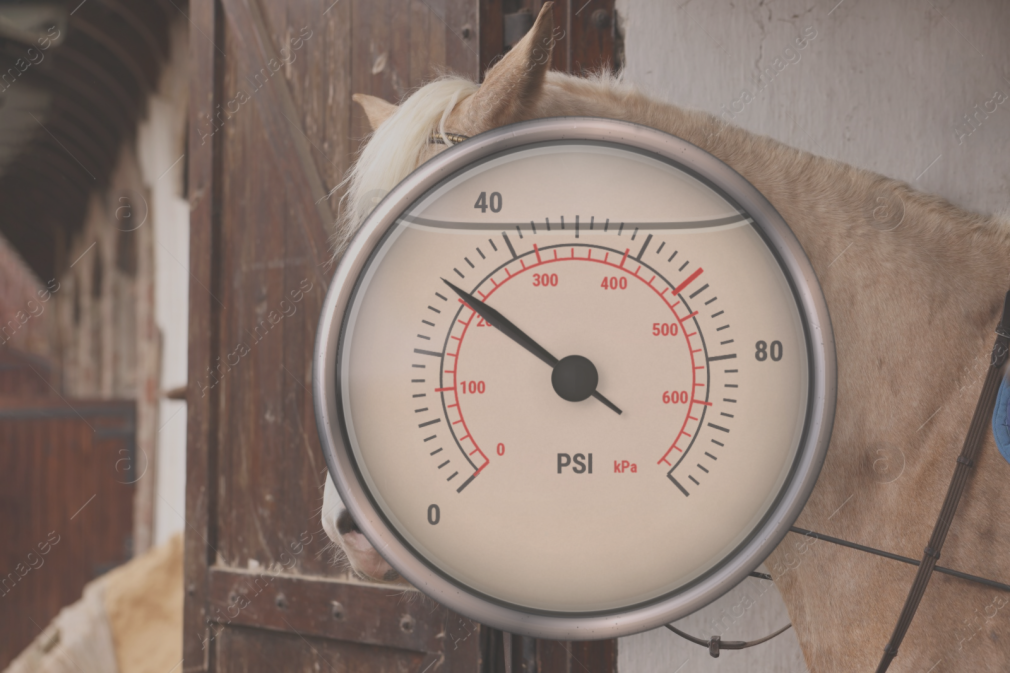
30; psi
